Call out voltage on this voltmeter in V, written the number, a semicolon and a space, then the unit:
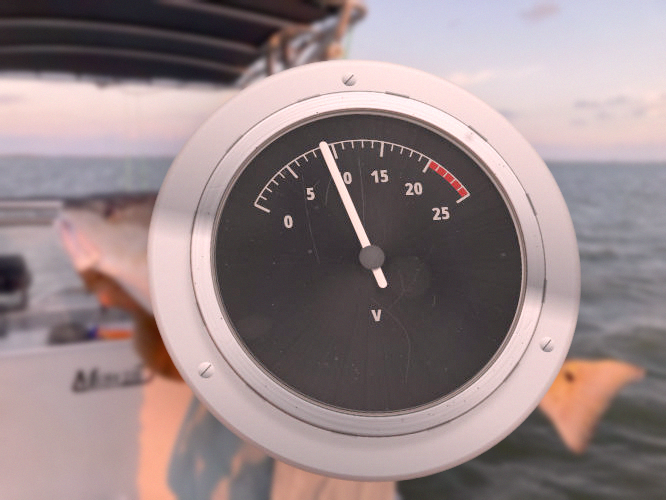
9; V
